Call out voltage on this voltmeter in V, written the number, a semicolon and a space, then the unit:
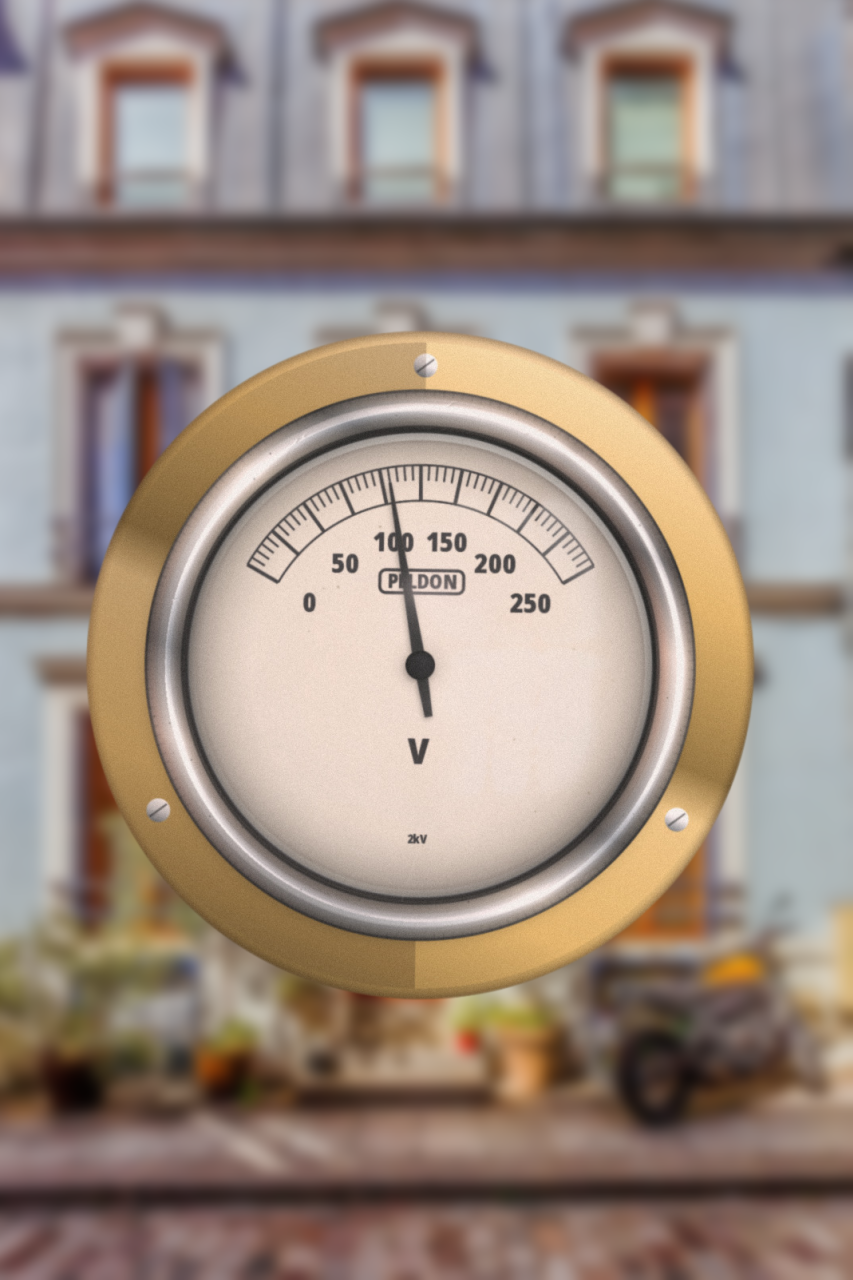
105; V
